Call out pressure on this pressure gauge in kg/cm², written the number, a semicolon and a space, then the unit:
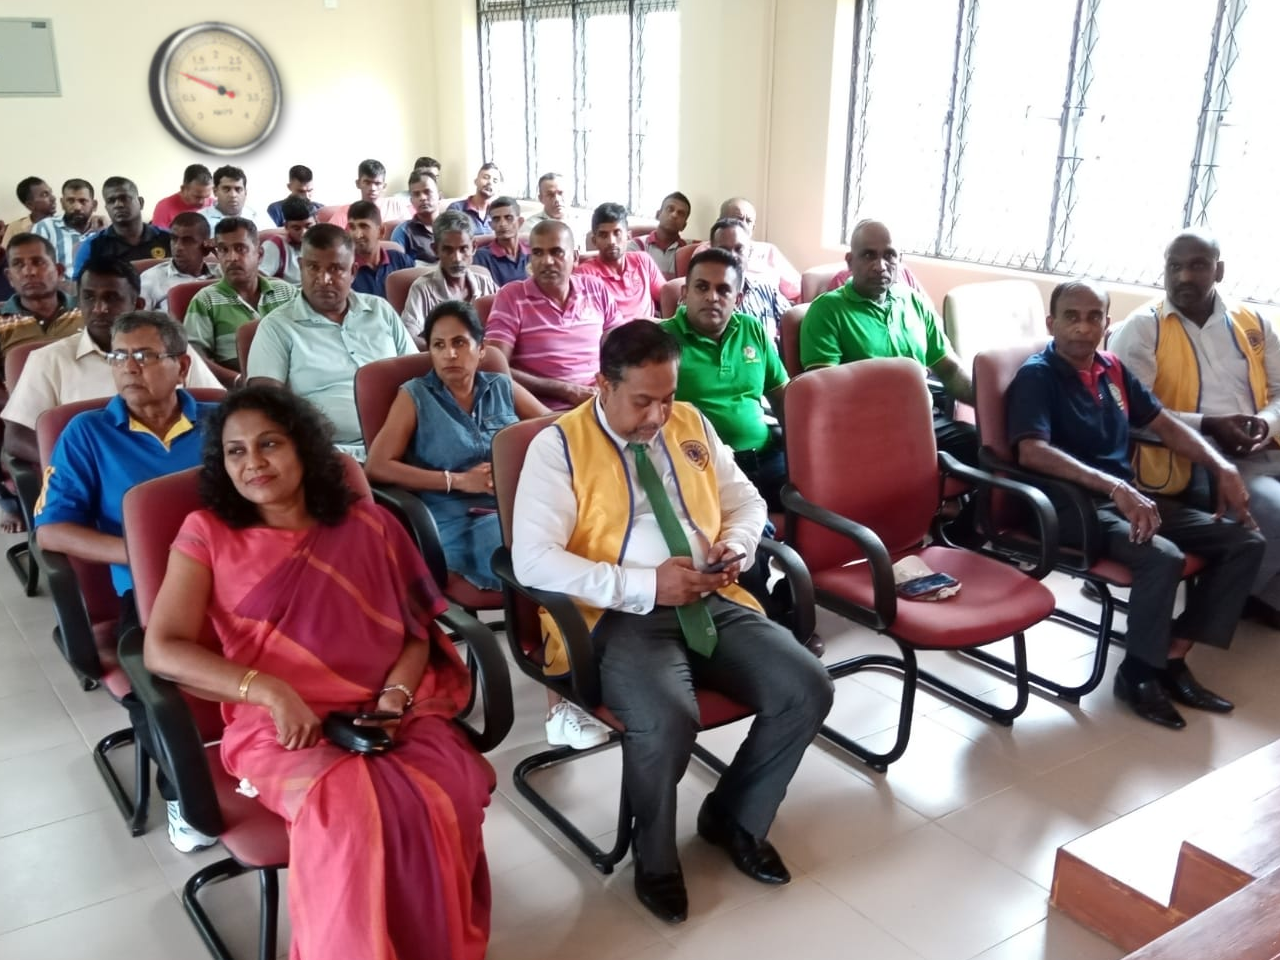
1; kg/cm²
